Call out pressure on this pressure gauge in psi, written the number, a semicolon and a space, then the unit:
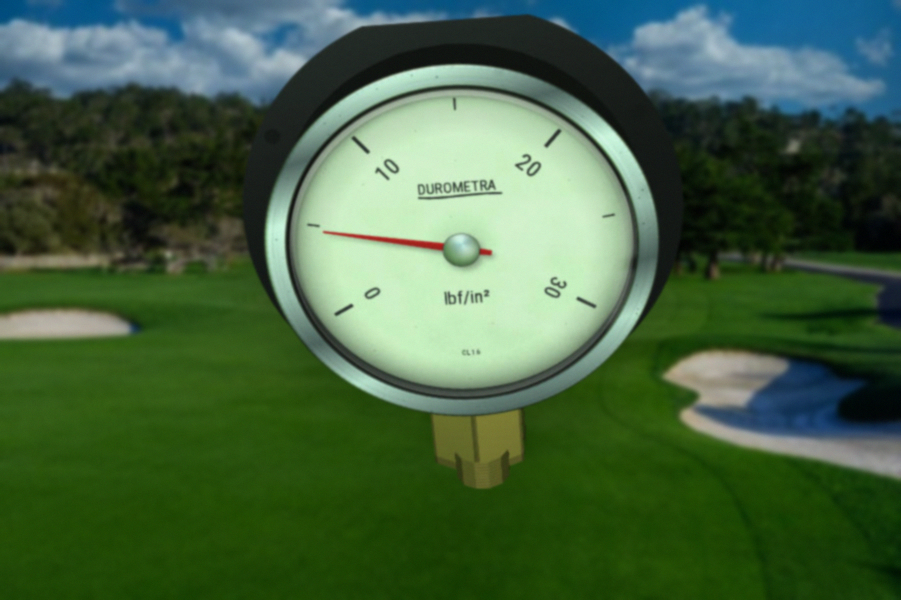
5; psi
